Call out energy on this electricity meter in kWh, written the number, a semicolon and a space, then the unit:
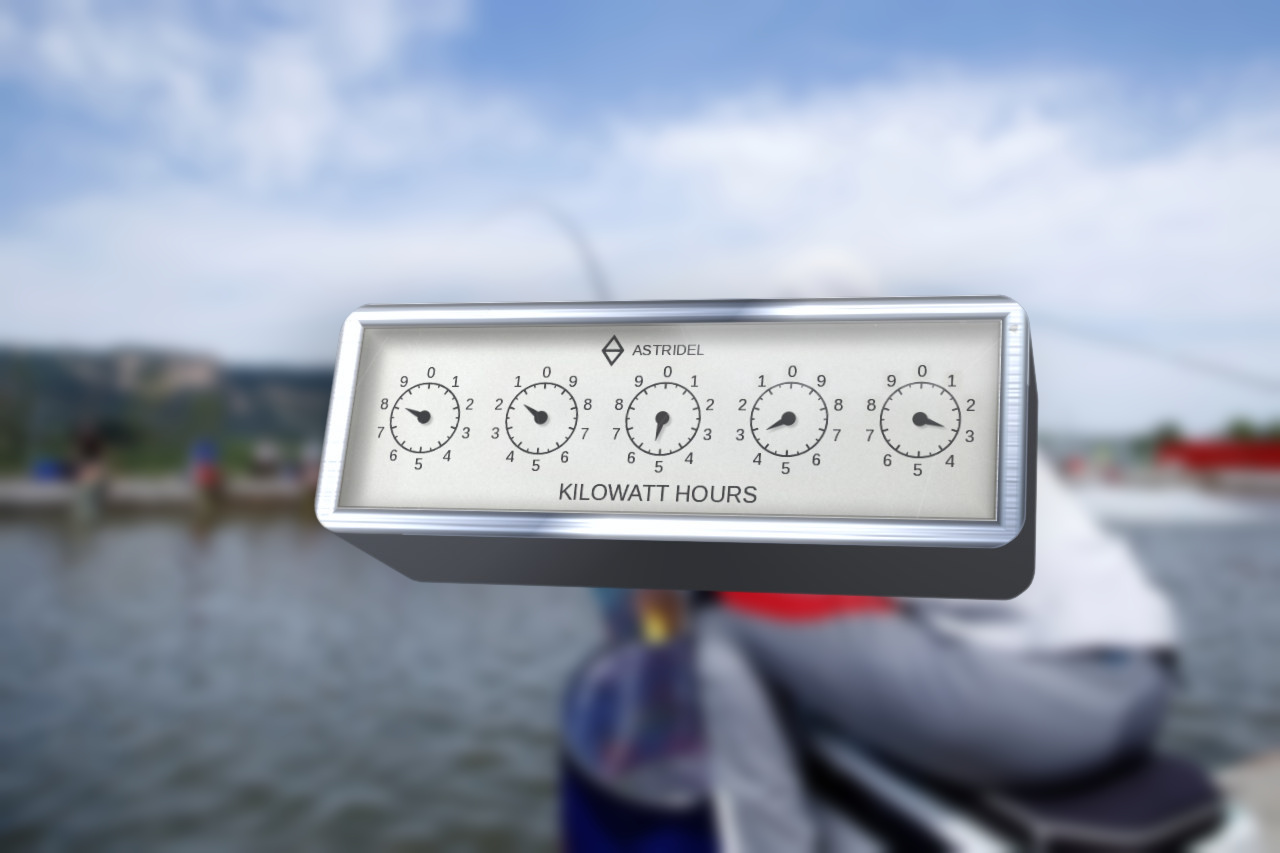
81533; kWh
